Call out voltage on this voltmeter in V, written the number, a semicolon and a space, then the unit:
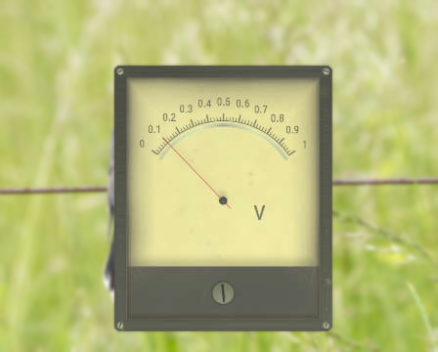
0.1; V
